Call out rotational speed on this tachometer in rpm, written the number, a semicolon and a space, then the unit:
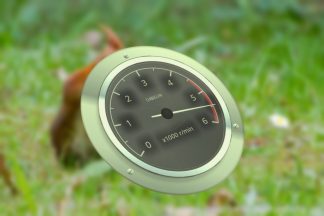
5500; rpm
